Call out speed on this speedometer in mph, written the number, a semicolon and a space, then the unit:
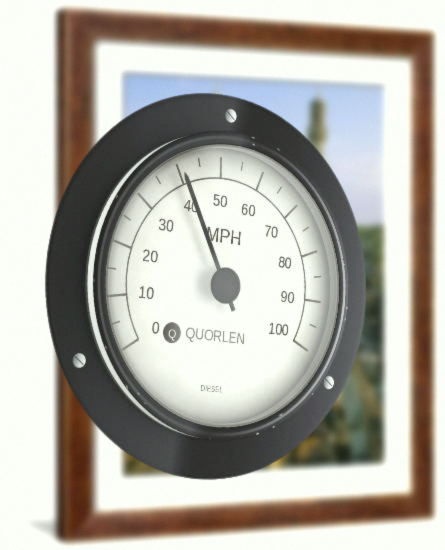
40; mph
